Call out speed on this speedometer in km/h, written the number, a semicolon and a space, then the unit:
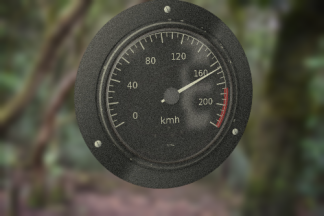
165; km/h
